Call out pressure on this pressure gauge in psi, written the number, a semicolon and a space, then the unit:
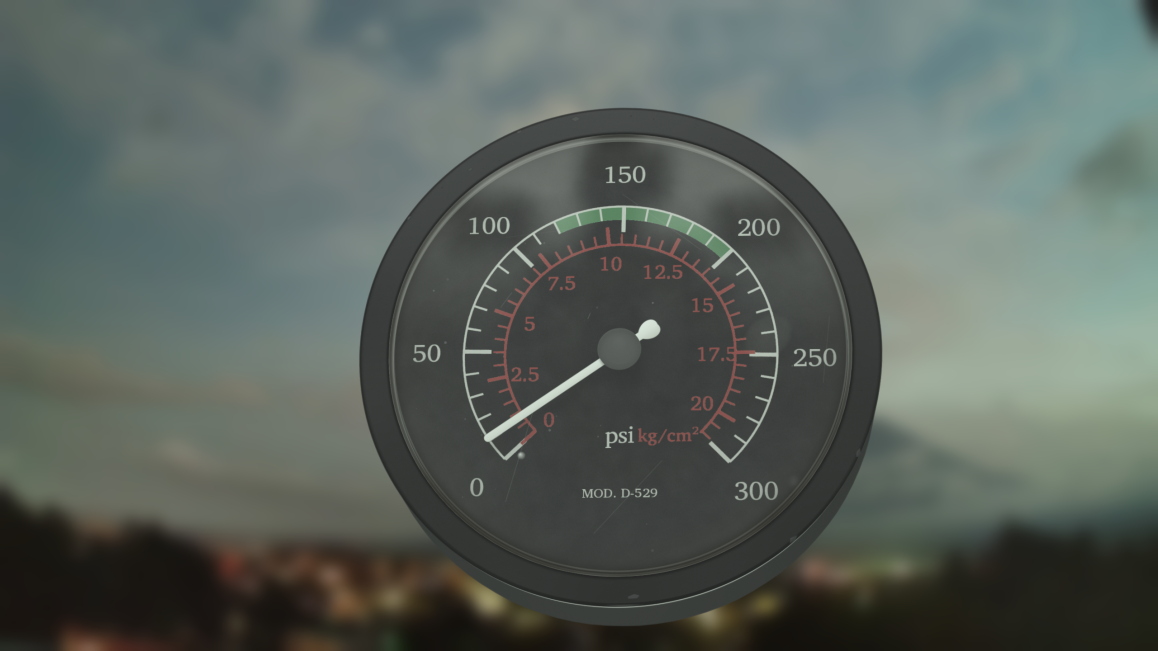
10; psi
